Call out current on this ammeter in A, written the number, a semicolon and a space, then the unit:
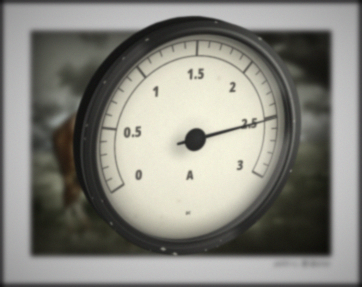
2.5; A
